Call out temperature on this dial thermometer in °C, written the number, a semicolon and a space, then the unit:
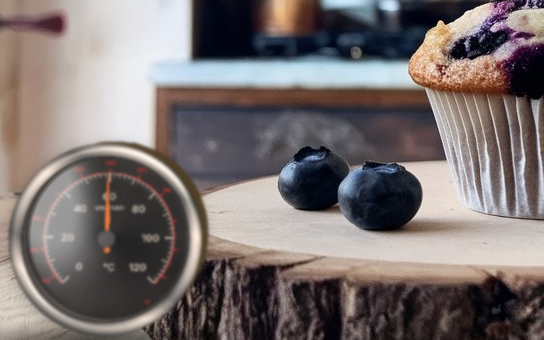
60; °C
